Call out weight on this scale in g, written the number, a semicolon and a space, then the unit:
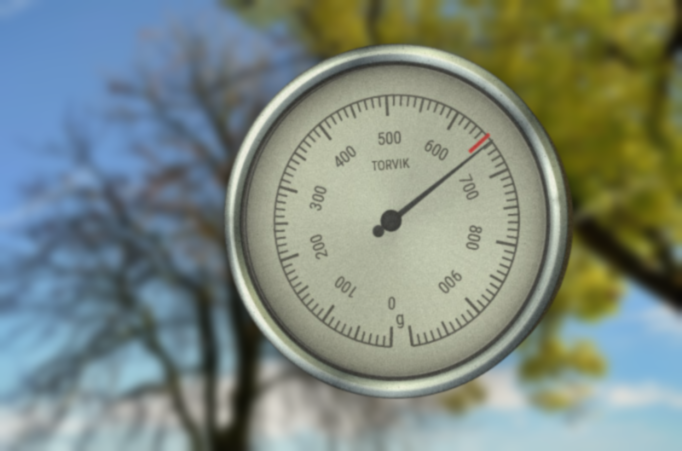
660; g
